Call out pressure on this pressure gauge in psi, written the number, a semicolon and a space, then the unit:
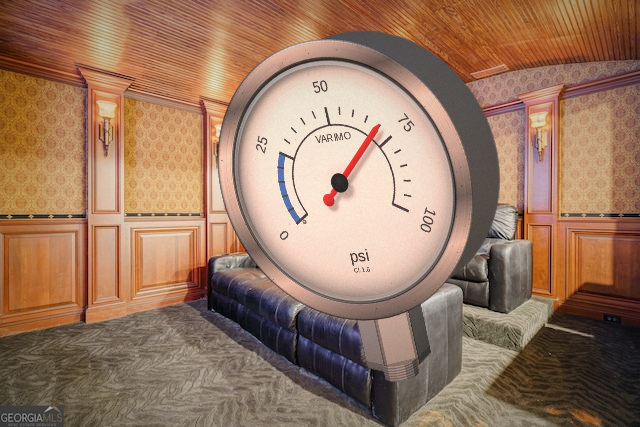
70; psi
